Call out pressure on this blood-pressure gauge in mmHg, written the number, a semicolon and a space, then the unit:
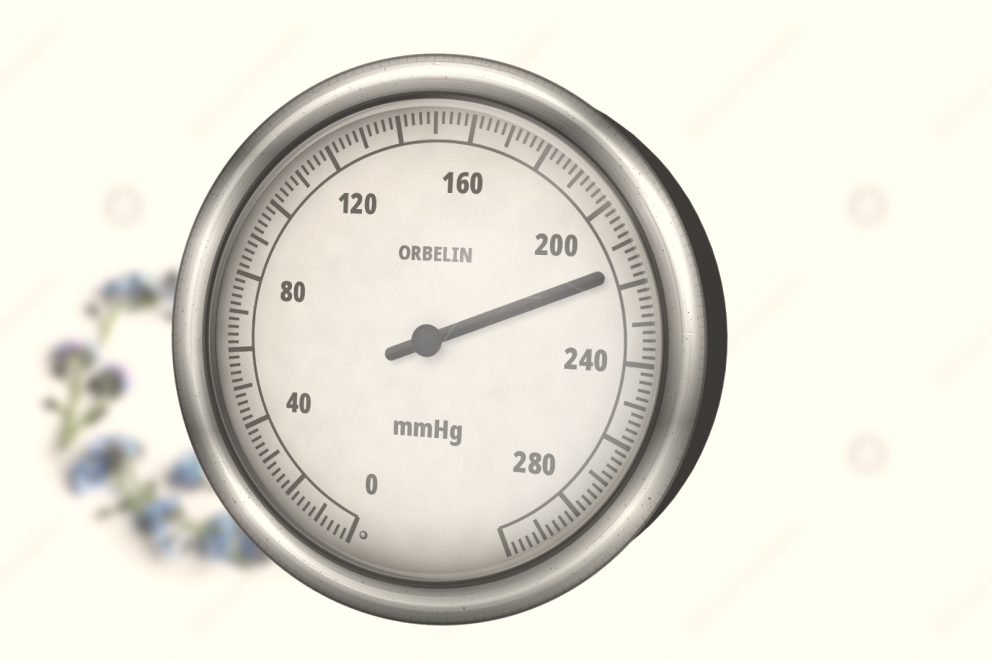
216; mmHg
